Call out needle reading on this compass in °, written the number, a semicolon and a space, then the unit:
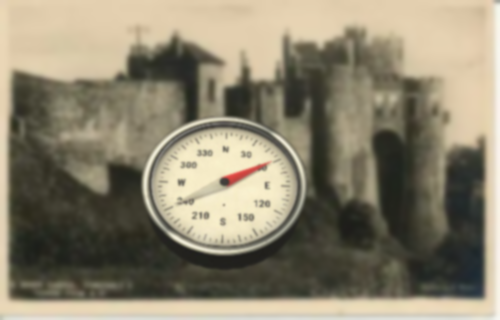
60; °
